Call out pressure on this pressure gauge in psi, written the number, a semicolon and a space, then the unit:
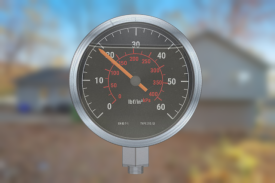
19; psi
